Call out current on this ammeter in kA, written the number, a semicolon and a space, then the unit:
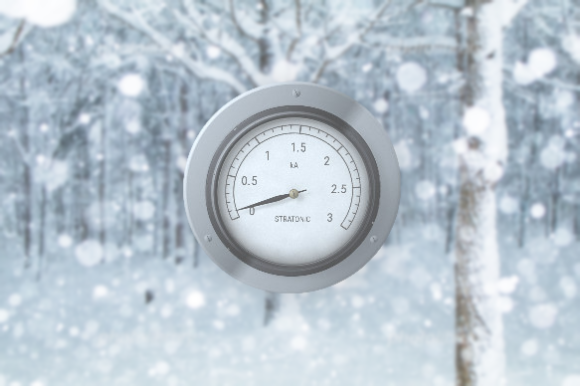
0.1; kA
